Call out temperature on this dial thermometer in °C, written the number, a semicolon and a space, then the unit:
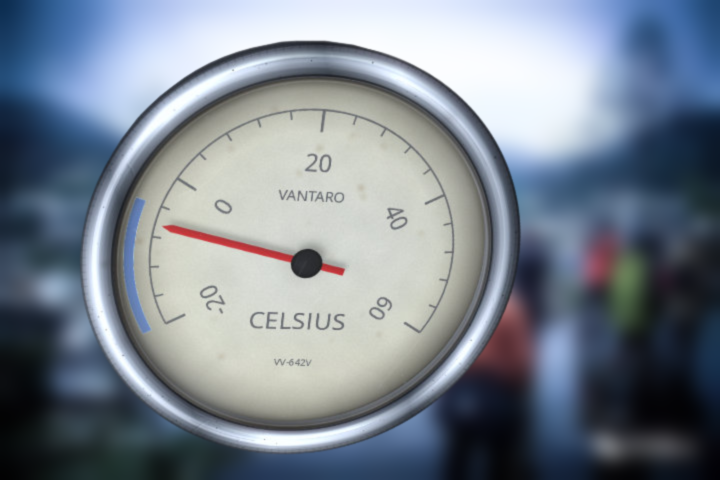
-6; °C
